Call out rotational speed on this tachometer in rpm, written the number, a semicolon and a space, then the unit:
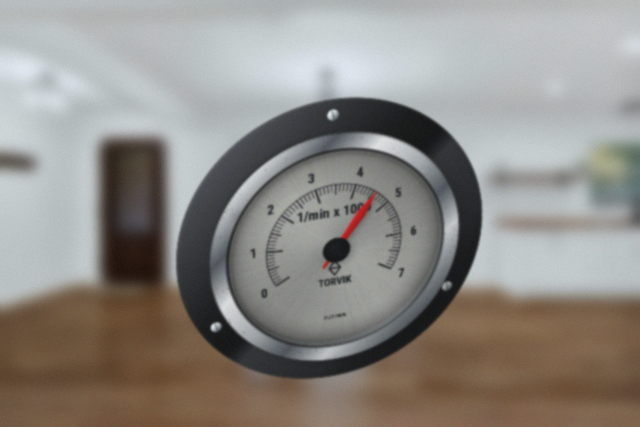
4500; rpm
